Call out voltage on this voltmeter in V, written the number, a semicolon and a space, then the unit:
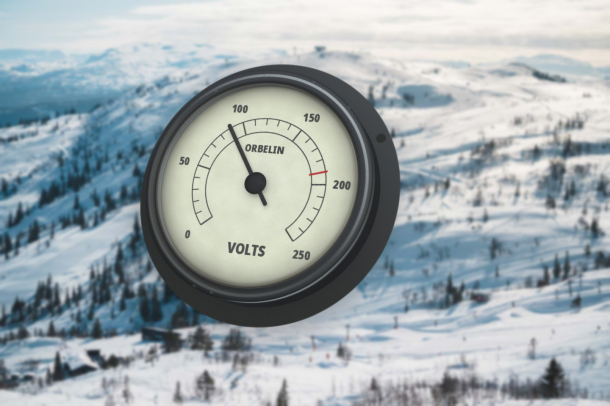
90; V
